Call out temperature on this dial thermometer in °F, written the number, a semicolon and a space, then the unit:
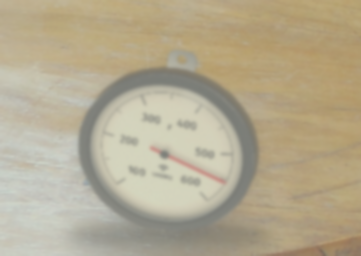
550; °F
